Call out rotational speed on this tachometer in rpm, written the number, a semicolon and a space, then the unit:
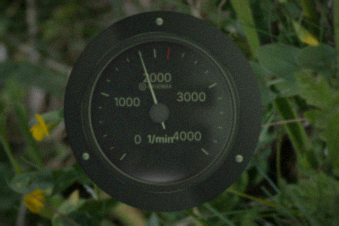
1800; rpm
